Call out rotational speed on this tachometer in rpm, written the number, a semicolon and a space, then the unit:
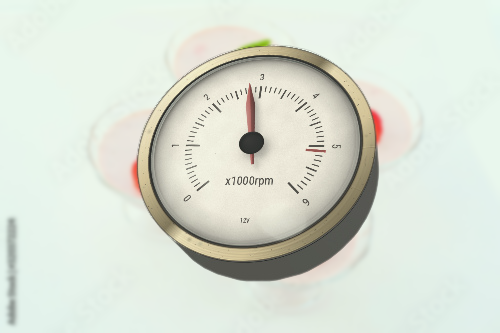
2800; rpm
